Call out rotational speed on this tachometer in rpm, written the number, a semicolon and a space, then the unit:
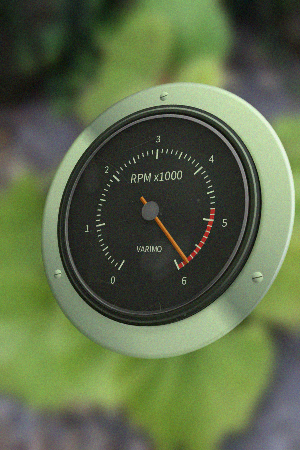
5800; rpm
